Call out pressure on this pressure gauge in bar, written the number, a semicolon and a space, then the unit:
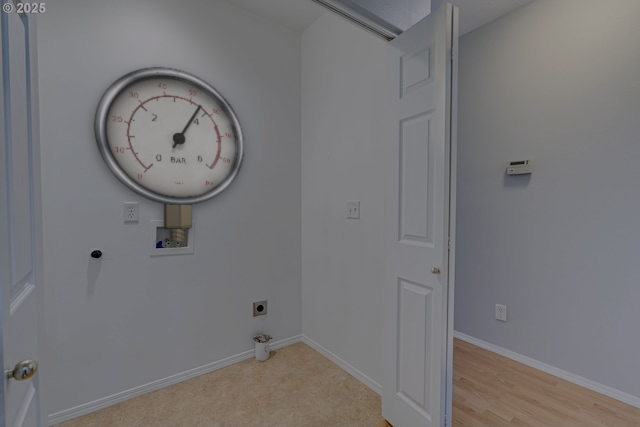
3.75; bar
